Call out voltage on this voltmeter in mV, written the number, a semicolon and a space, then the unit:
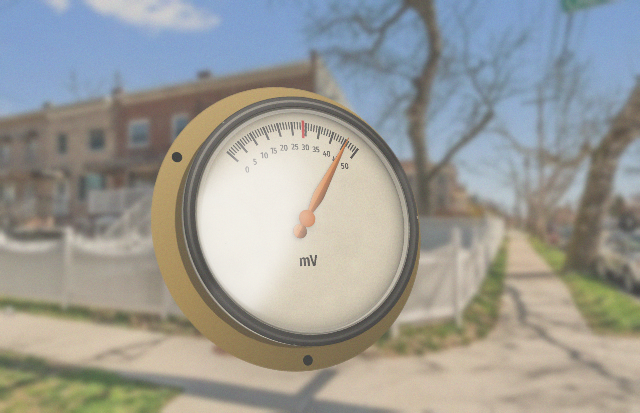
45; mV
